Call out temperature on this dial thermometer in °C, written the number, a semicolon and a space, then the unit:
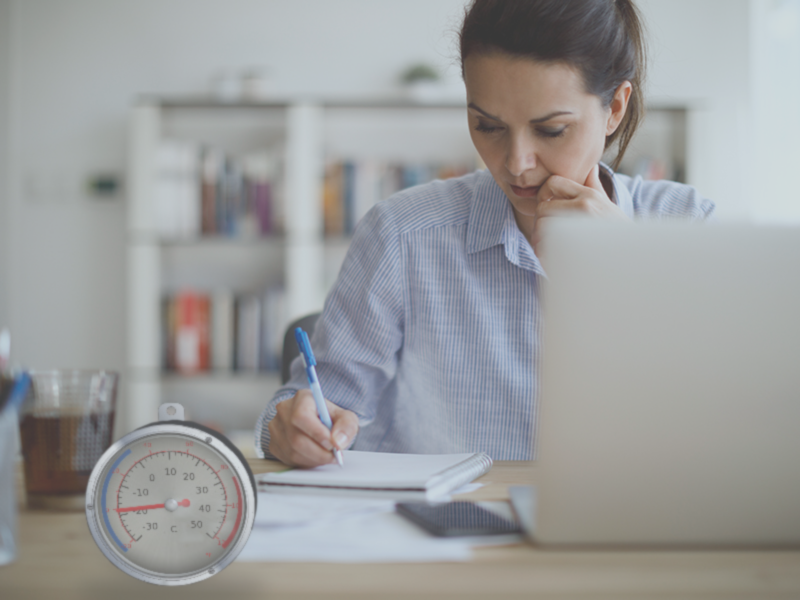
-18; °C
